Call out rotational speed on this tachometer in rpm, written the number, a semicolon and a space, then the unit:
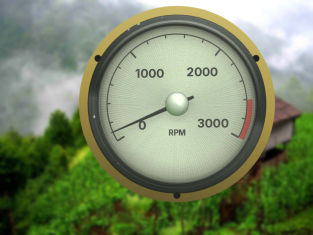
100; rpm
